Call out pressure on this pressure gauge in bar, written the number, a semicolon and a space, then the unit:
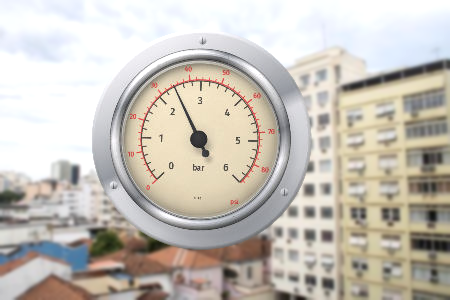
2.4; bar
